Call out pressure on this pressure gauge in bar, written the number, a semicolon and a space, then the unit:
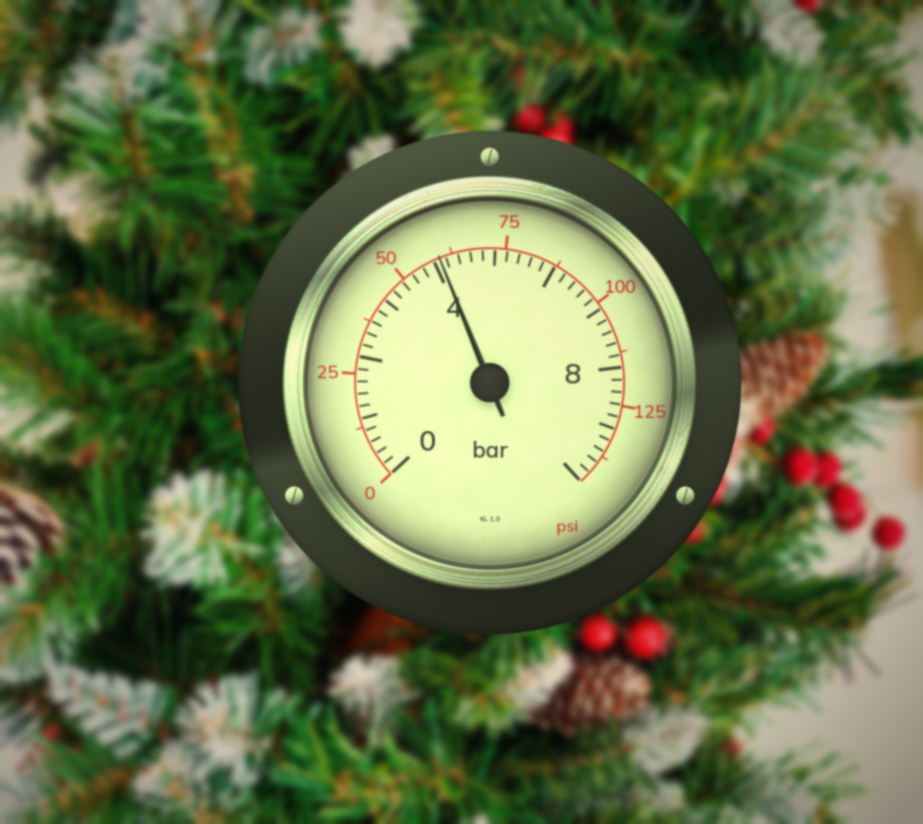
4.1; bar
